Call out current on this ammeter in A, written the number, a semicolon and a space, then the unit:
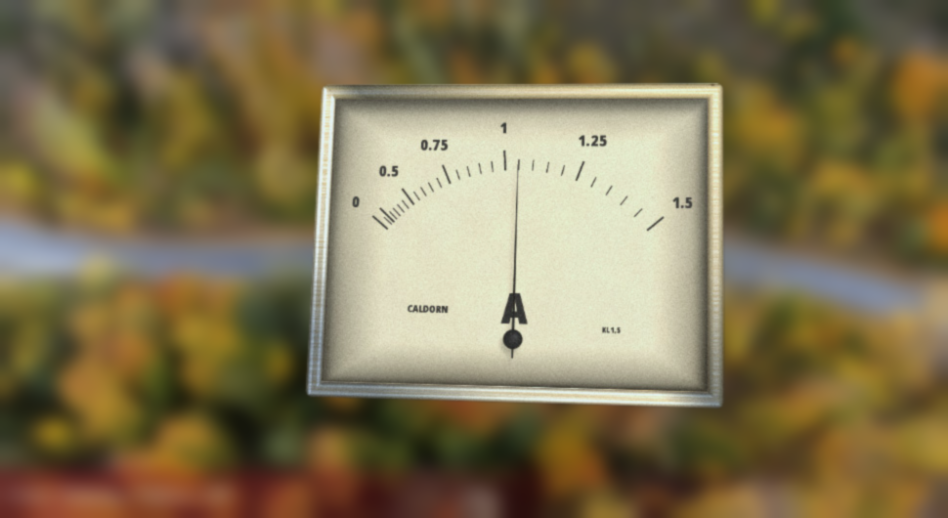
1.05; A
